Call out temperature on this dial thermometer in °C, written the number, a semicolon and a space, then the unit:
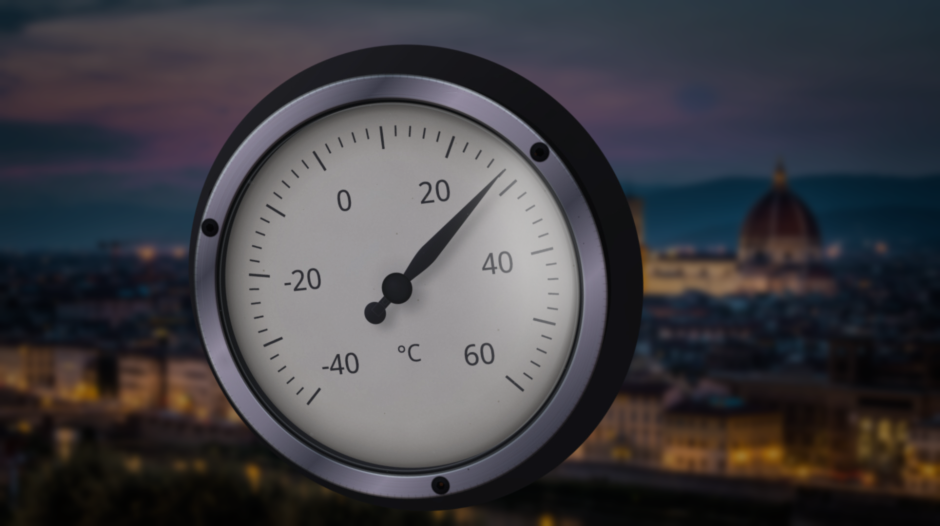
28; °C
